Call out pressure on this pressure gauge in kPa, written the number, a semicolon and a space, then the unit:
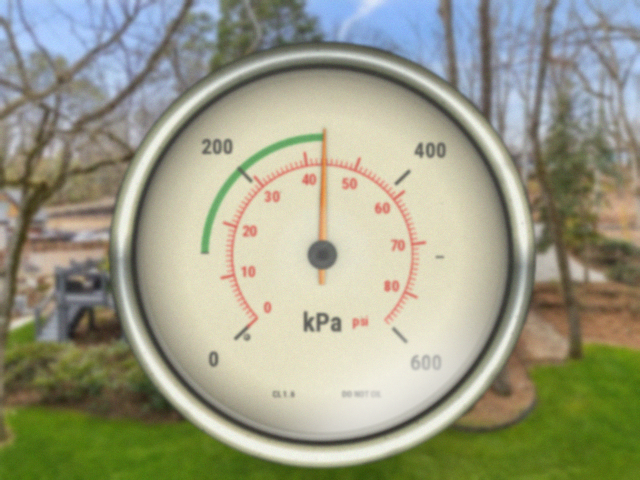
300; kPa
